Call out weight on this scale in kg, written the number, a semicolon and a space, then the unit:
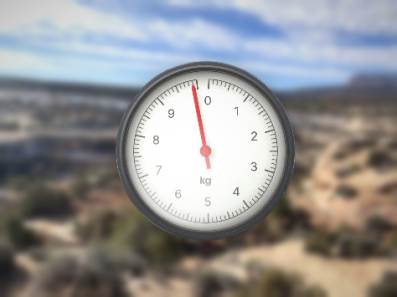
9.9; kg
